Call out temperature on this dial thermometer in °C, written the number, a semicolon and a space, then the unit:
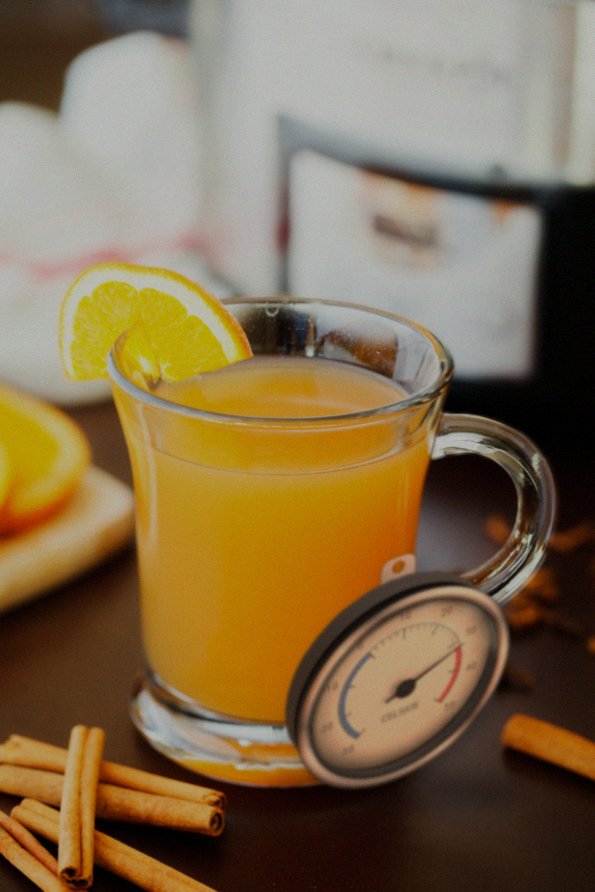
30; °C
